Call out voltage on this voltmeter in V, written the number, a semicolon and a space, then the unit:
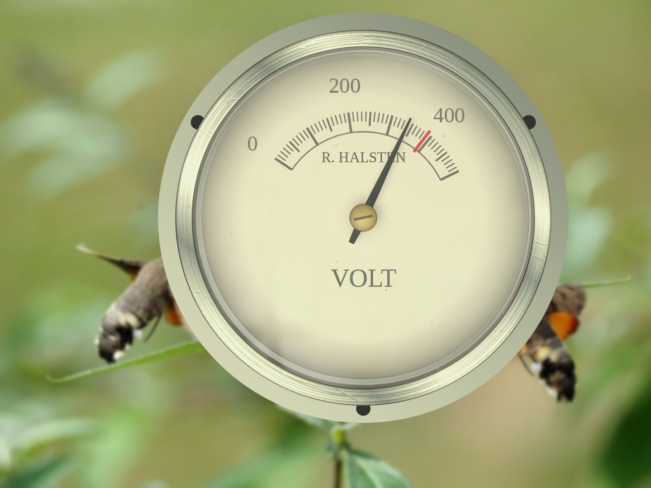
340; V
